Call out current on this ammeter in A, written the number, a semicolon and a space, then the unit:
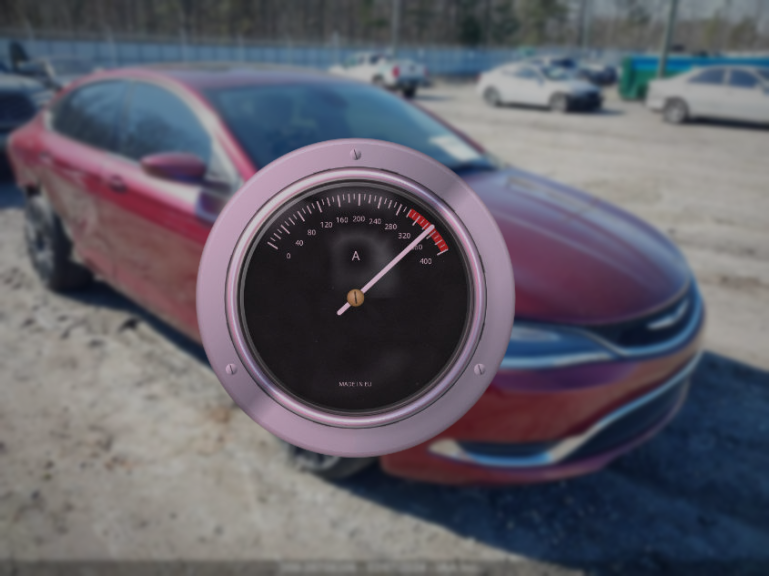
350; A
